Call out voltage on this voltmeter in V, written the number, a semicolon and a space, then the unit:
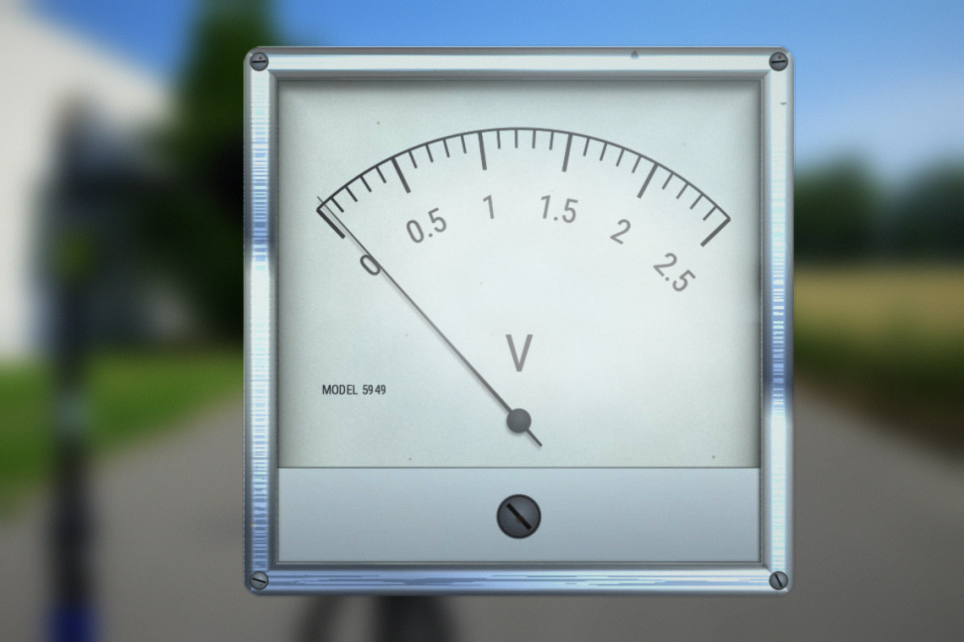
0.05; V
